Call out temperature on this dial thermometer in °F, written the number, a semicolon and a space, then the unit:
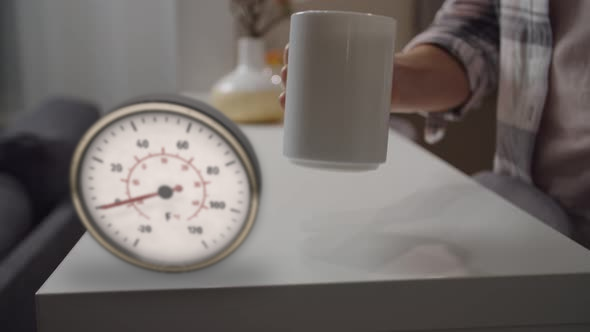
0; °F
